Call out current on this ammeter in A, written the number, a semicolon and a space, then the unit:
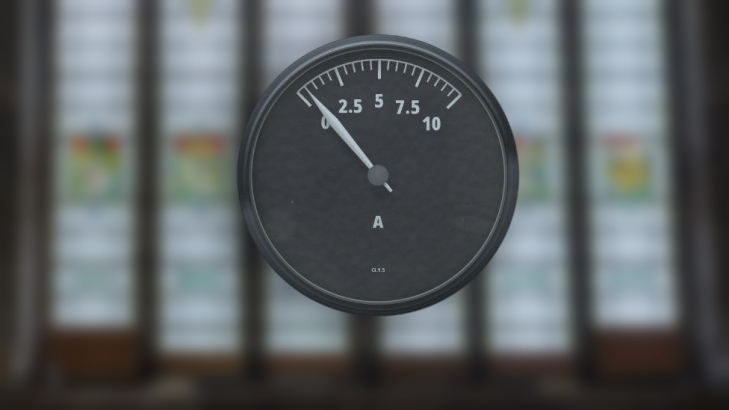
0.5; A
